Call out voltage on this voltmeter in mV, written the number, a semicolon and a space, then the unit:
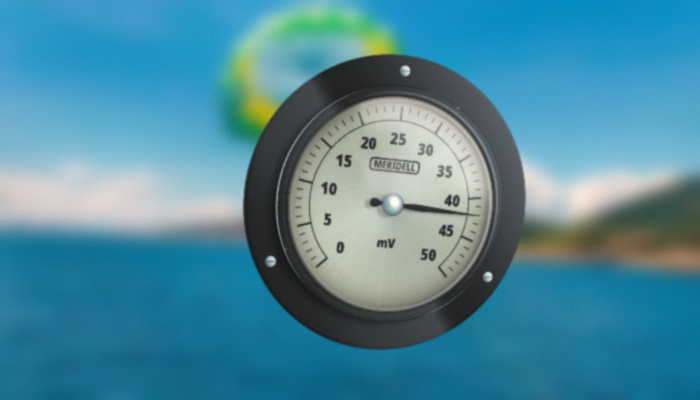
42; mV
